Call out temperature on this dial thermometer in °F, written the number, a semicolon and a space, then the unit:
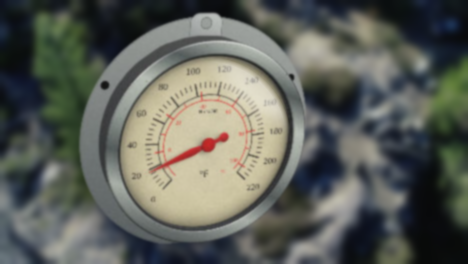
20; °F
